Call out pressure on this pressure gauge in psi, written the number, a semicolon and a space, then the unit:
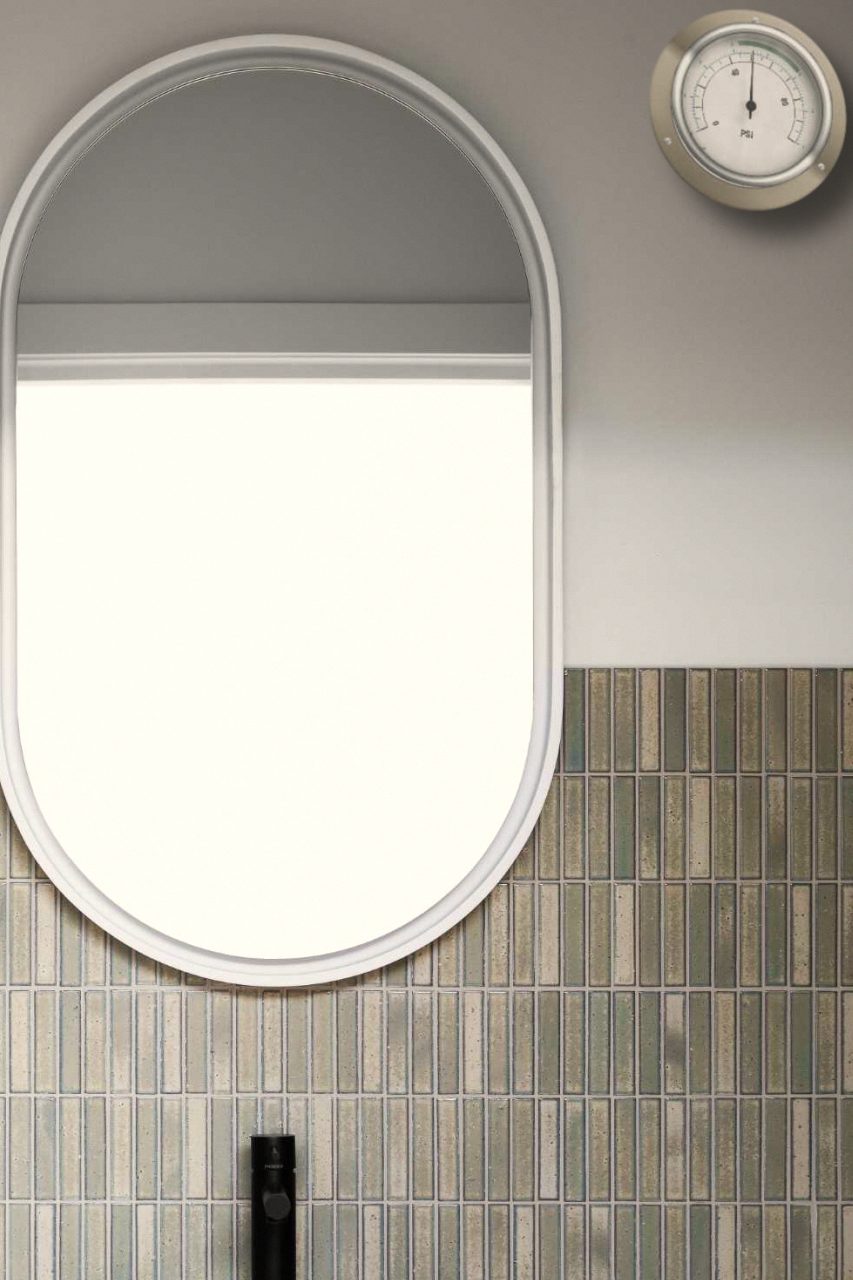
50; psi
